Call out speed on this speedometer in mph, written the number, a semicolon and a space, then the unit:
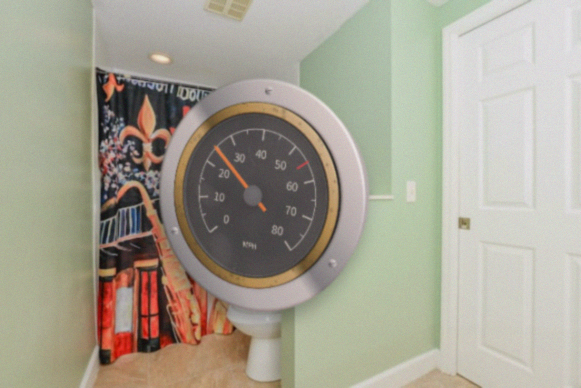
25; mph
